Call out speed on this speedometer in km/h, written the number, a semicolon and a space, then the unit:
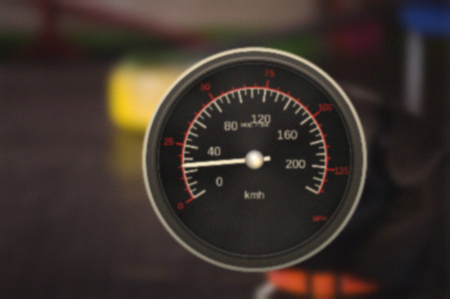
25; km/h
